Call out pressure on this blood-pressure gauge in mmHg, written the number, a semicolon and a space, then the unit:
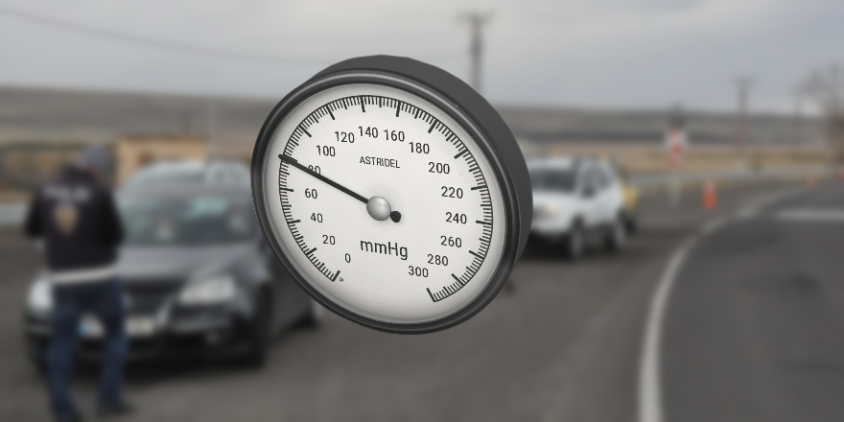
80; mmHg
